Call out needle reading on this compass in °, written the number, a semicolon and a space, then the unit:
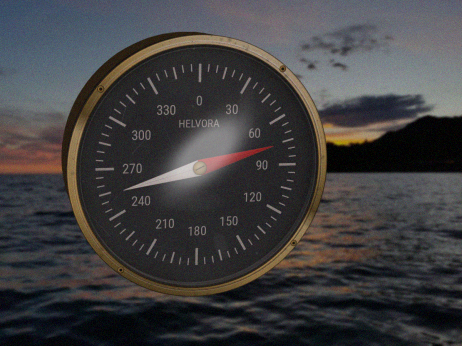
75; °
